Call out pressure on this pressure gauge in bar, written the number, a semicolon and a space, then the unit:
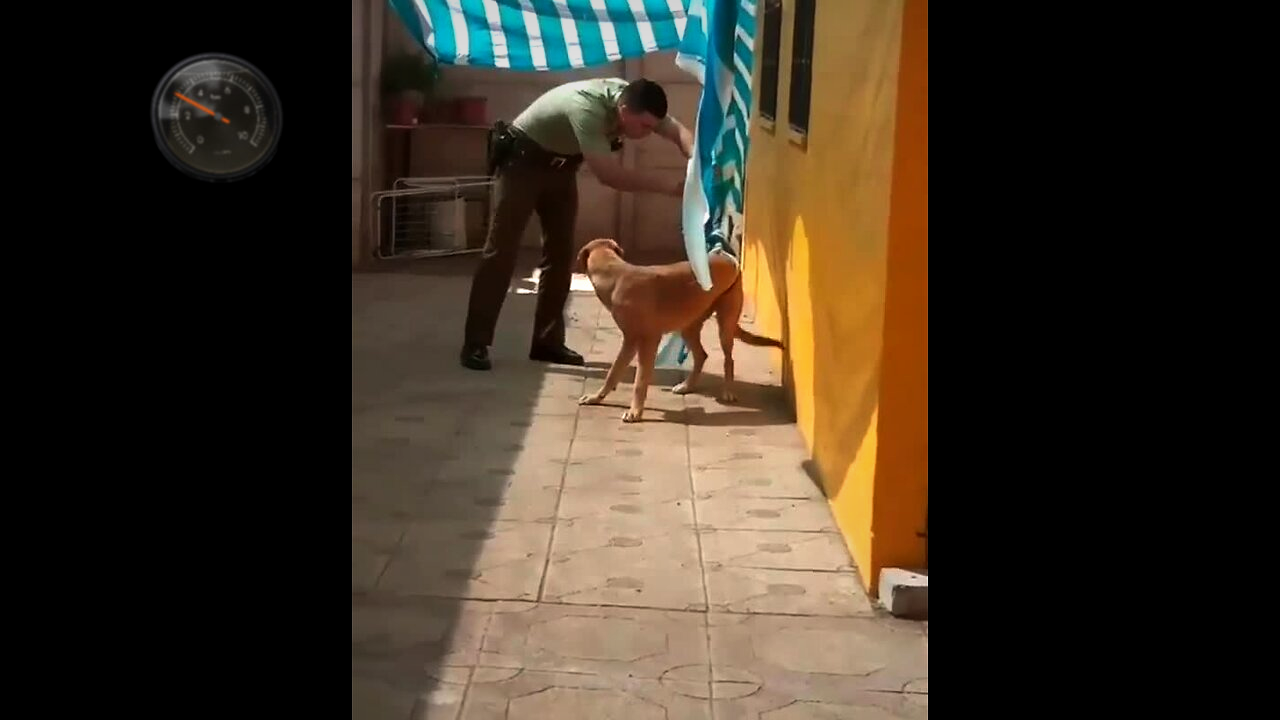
3; bar
